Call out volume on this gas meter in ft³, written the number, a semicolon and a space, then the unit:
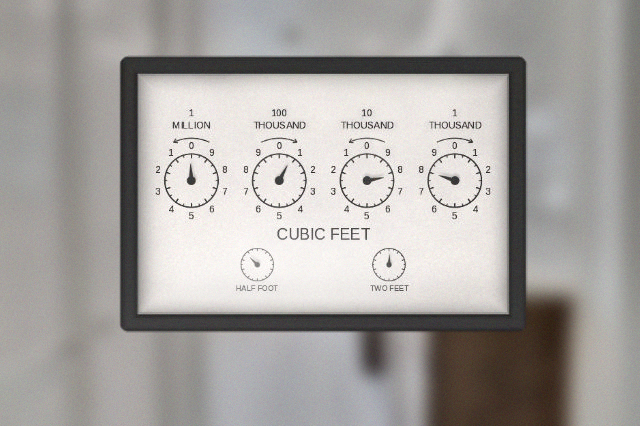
7800; ft³
